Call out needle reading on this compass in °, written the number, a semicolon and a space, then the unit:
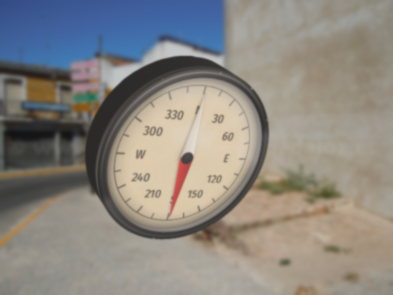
180; °
